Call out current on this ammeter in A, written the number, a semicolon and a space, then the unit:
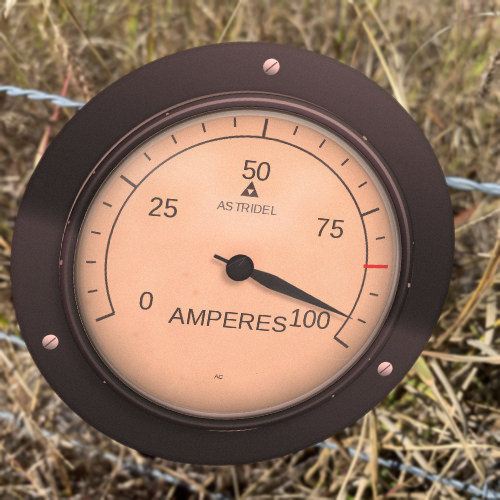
95; A
